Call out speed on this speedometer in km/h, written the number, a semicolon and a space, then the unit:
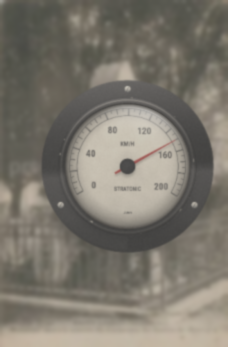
150; km/h
